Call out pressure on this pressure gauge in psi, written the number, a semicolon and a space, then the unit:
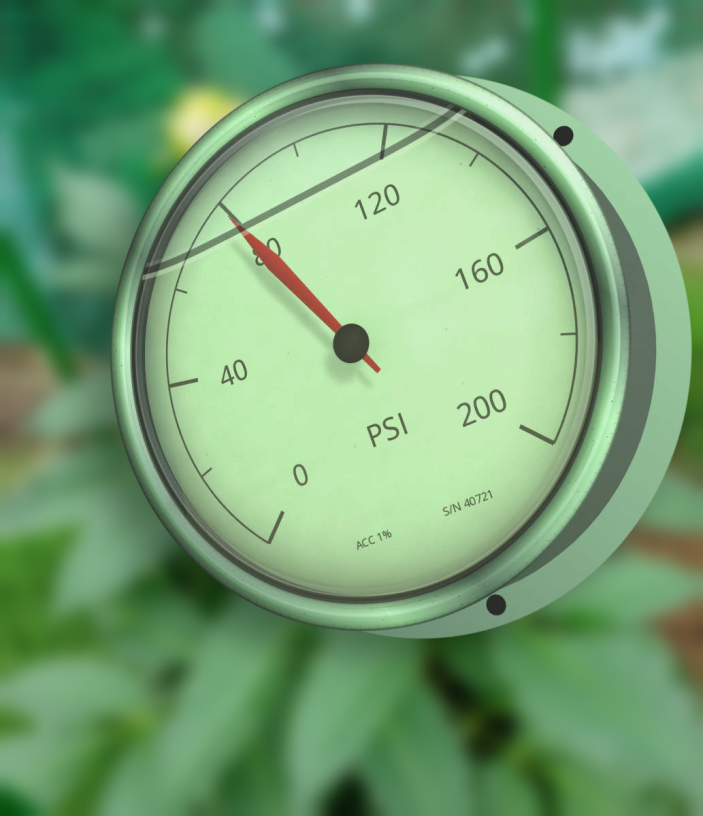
80; psi
